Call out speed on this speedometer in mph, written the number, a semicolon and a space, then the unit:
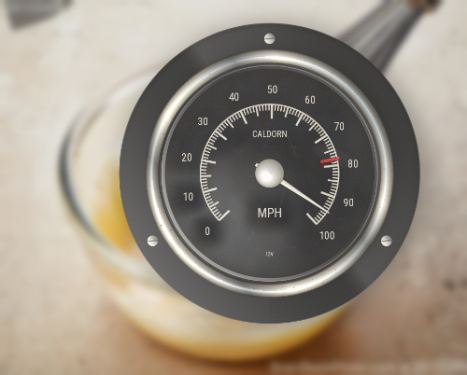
95; mph
